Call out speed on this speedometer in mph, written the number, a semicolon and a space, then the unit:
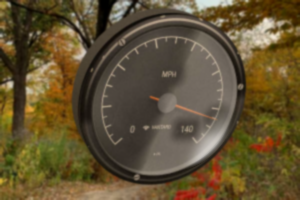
125; mph
